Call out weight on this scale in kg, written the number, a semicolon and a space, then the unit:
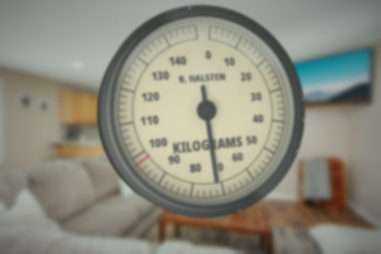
72; kg
